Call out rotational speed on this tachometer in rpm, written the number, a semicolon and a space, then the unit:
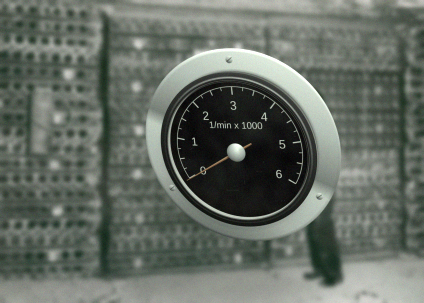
0; rpm
